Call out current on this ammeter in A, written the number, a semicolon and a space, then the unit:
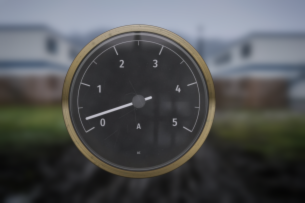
0.25; A
